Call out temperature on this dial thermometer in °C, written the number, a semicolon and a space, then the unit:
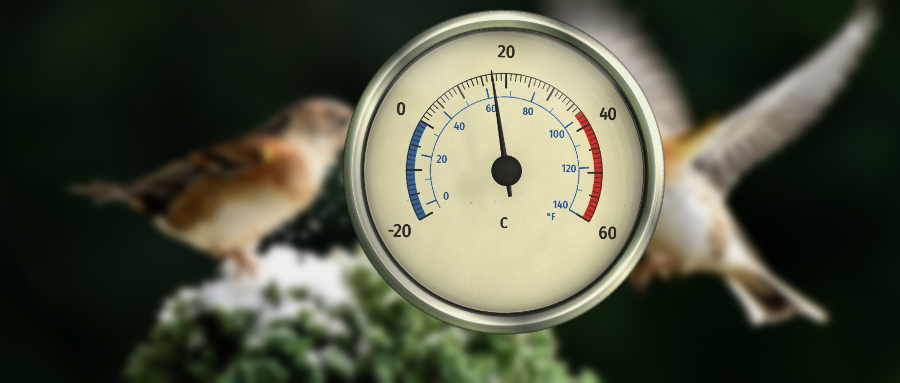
17; °C
